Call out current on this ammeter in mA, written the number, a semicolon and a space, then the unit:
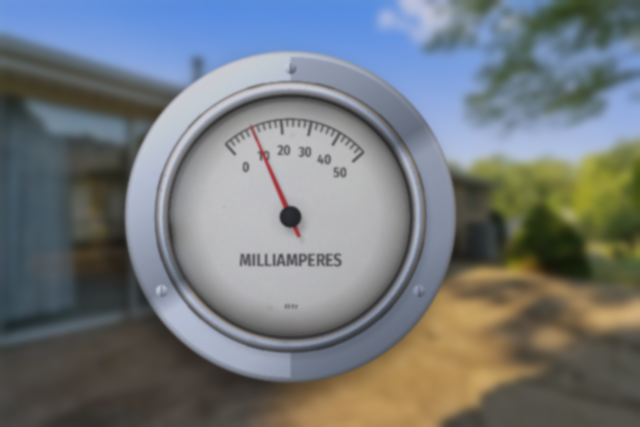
10; mA
